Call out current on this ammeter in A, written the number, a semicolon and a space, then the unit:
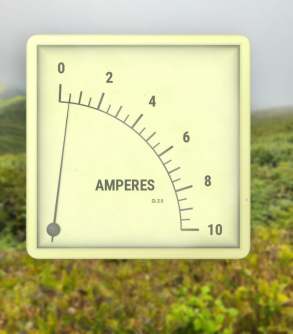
0.5; A
